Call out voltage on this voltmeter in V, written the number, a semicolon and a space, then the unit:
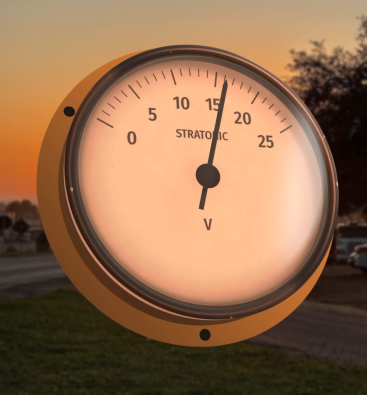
16; V
